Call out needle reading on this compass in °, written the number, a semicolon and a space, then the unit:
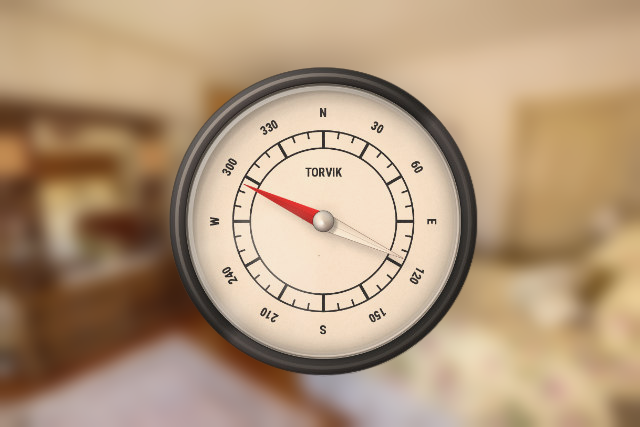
295; °
